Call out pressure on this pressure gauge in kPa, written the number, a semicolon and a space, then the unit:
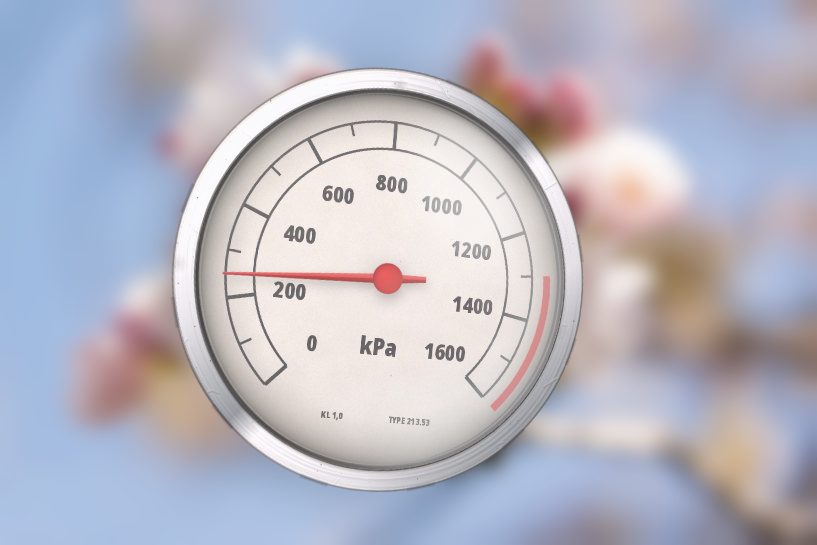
250; kPa
